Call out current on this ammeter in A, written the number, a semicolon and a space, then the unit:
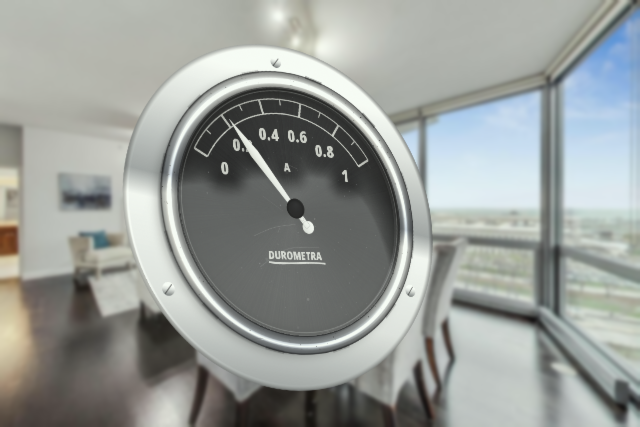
0.2; A
